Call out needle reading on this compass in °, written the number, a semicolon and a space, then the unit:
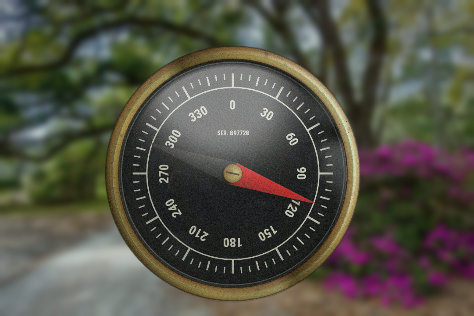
110; °
